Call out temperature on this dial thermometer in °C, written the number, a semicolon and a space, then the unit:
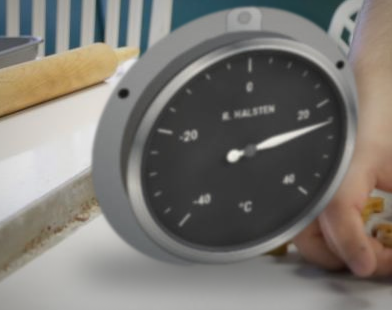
24; °C
